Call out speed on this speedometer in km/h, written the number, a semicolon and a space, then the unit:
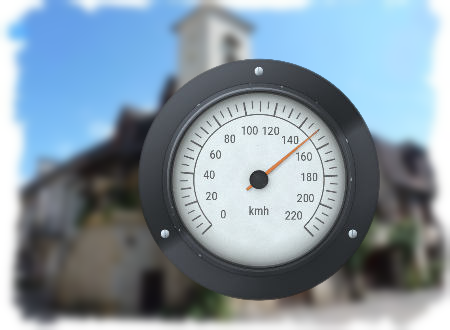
150; km/h
